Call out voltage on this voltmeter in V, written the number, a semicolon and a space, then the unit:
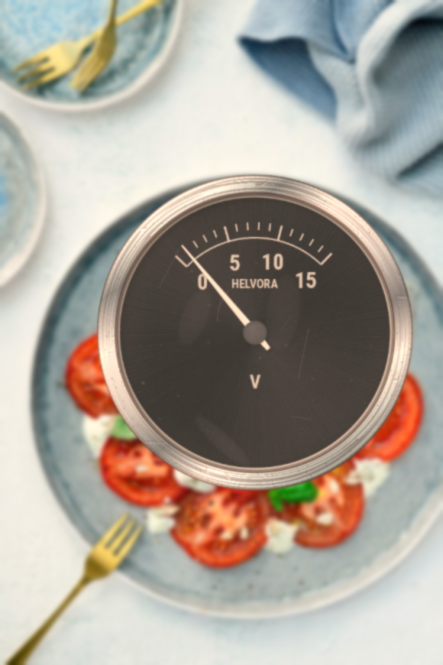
1; V
